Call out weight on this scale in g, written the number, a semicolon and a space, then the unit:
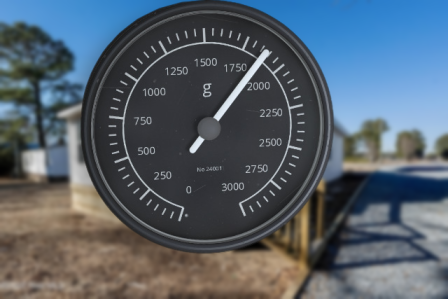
1875; g
